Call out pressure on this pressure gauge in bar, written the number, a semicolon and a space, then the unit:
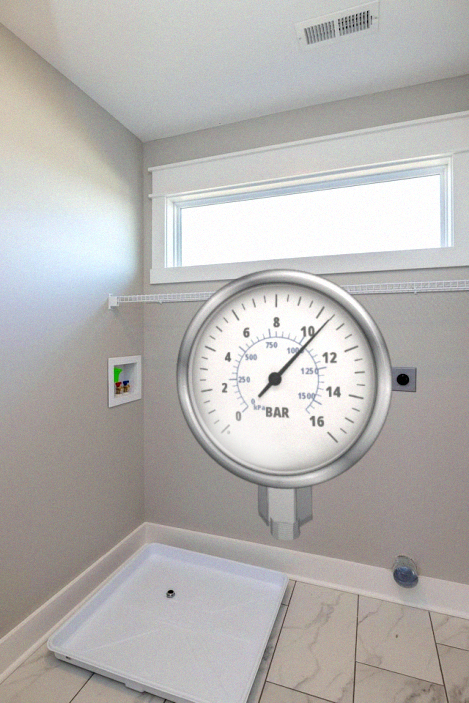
10.5; bar
